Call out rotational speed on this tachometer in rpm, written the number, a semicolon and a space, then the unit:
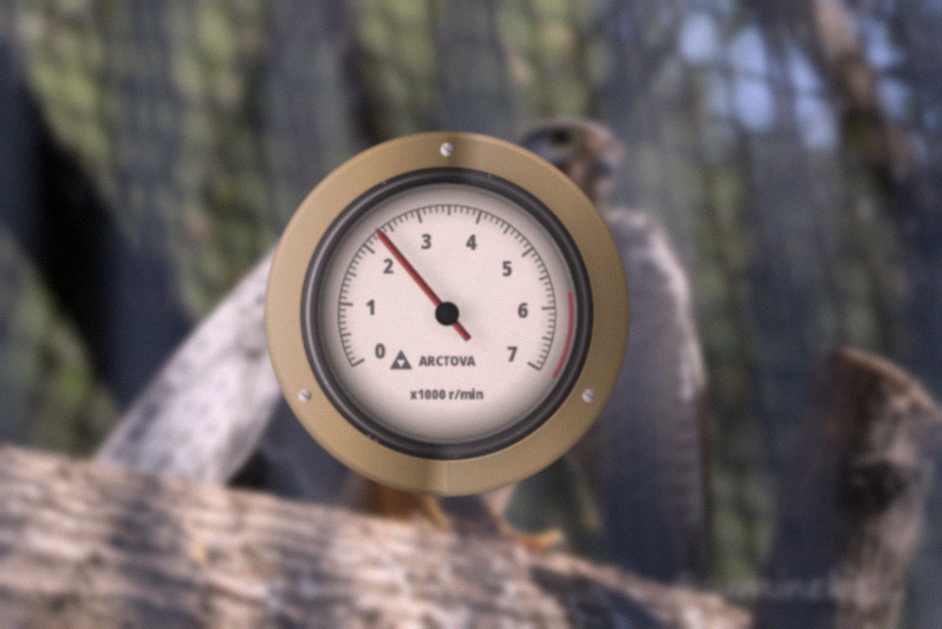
2300; rpm
